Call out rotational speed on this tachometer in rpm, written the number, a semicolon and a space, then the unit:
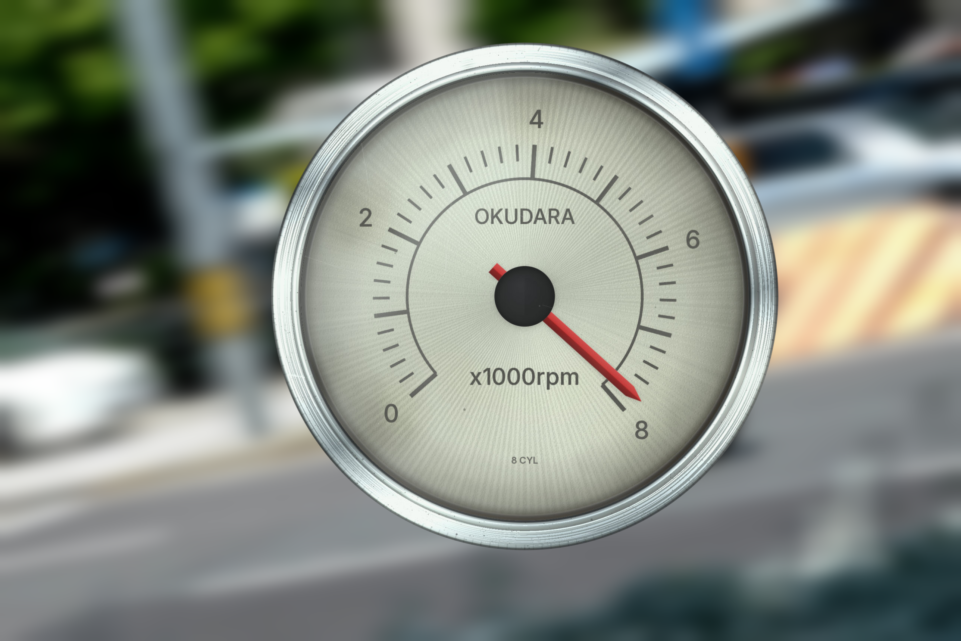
7800; rpm
